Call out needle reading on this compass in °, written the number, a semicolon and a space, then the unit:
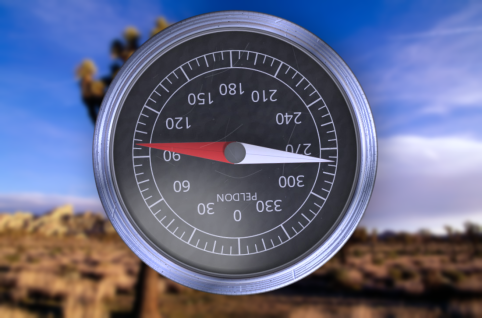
97.5; °
